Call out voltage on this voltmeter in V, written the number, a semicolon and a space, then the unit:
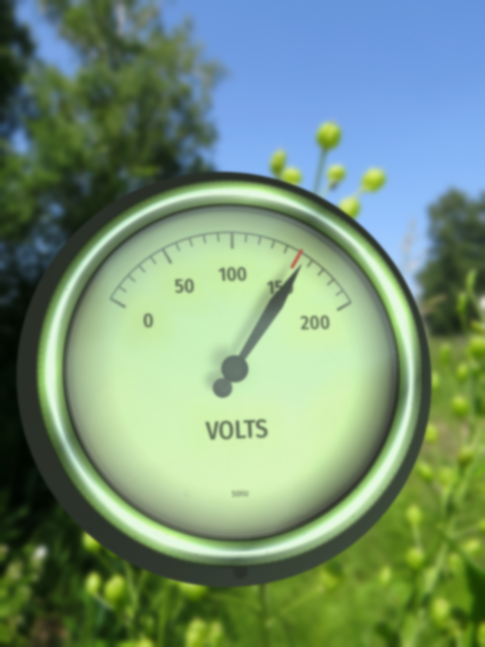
155; V
